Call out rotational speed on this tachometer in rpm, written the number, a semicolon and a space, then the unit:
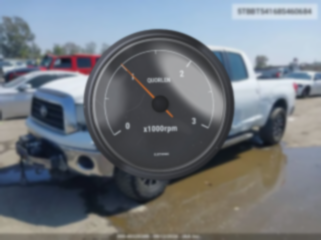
1000; rpm
